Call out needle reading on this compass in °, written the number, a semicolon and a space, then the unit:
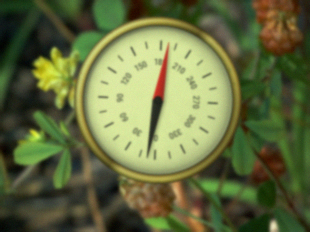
187.5; °
